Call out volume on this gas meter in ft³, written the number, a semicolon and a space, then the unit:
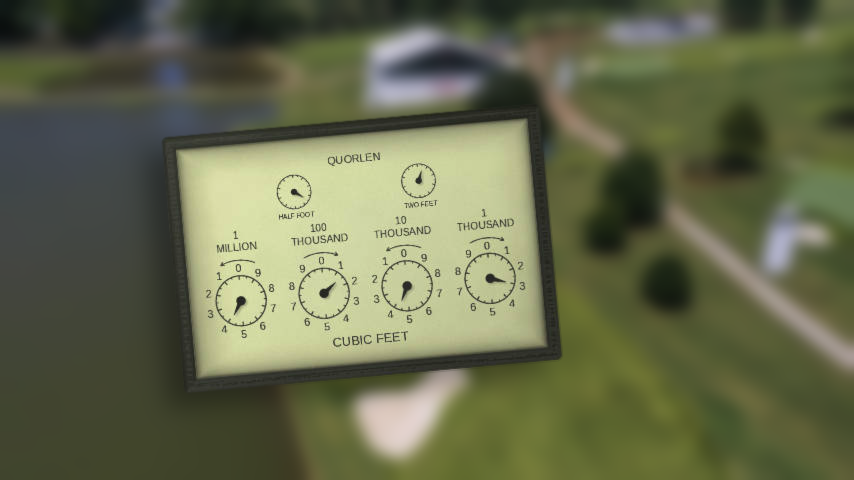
414300; ft³
